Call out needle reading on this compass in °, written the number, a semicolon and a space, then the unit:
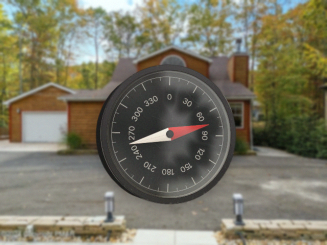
75; °
